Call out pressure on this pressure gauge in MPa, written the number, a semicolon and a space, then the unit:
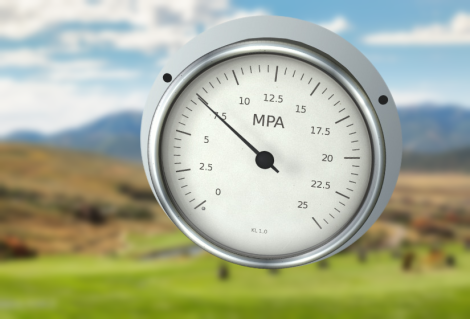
7.5; MPa
